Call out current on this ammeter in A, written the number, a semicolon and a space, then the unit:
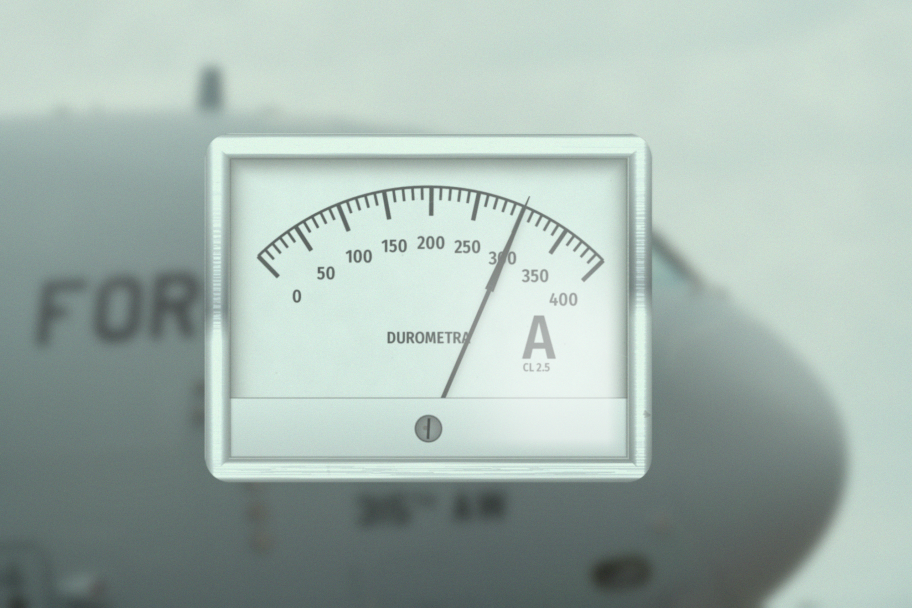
300; A
